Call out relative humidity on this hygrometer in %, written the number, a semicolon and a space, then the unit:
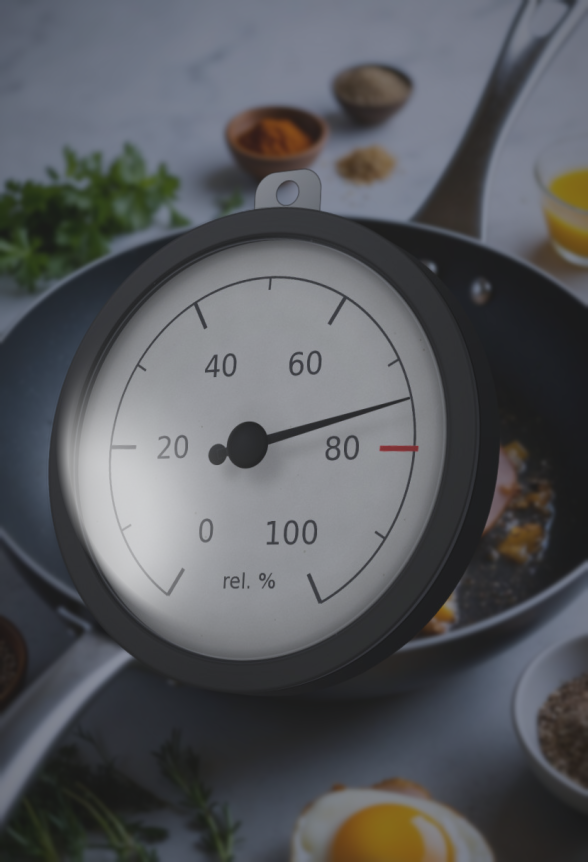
75; %
